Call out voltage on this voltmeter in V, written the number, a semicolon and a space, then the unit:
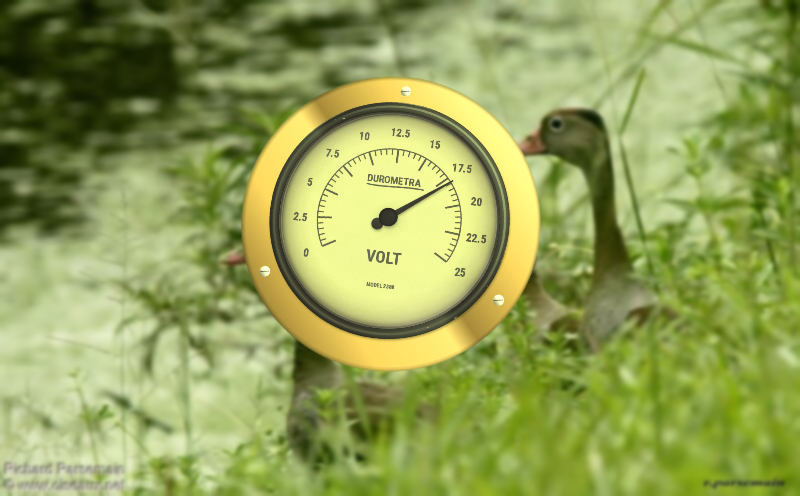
18; V
